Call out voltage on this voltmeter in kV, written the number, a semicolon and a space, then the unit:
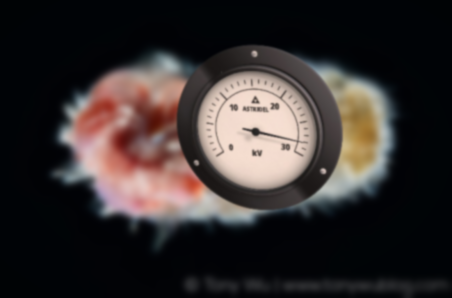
28; kV
